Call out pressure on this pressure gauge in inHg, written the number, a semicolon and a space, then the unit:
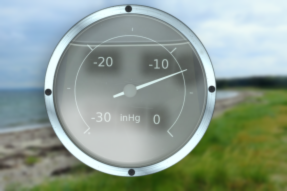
-7.5; inHg
